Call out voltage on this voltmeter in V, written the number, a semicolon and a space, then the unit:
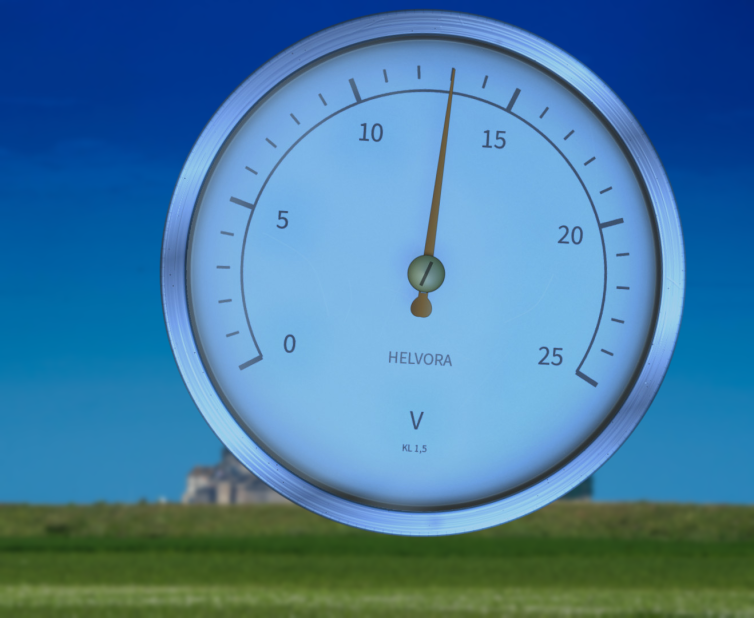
13; V
